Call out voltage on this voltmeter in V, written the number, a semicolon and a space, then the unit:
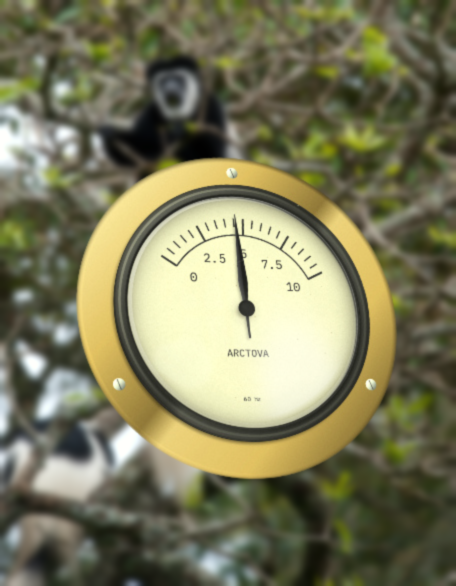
4.5; V
